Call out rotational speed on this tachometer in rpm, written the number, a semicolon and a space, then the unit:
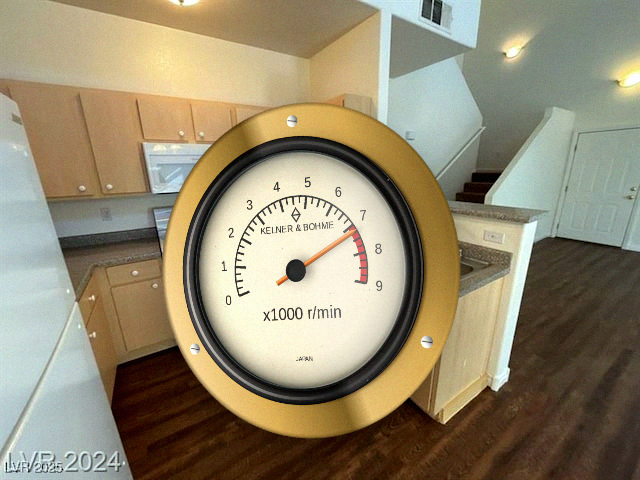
7250; rpm
